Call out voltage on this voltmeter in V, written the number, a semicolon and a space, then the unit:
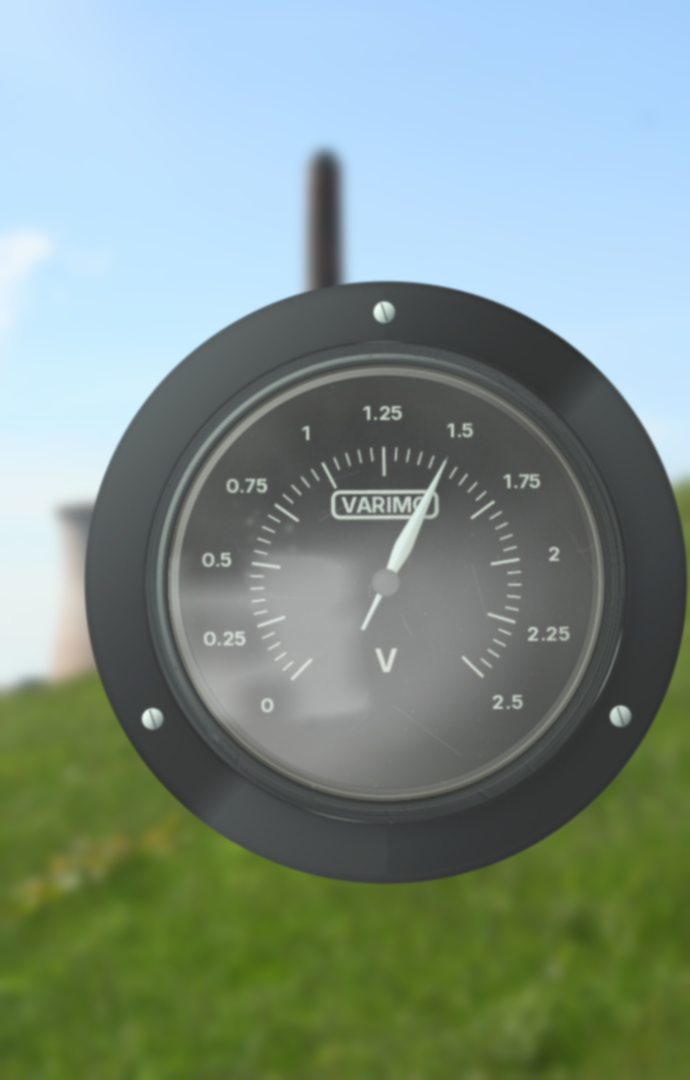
1.5; V
